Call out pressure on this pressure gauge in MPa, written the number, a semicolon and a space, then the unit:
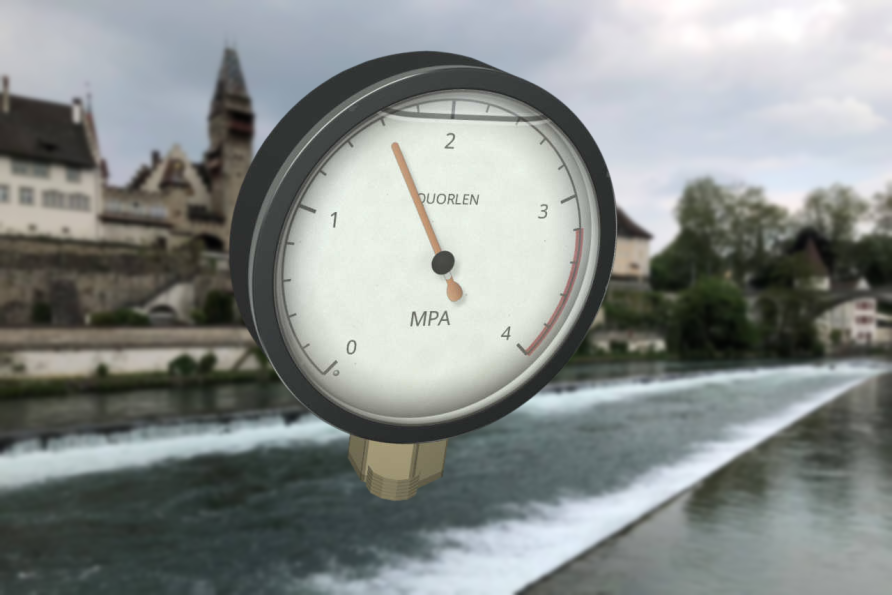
1.6; MPa
